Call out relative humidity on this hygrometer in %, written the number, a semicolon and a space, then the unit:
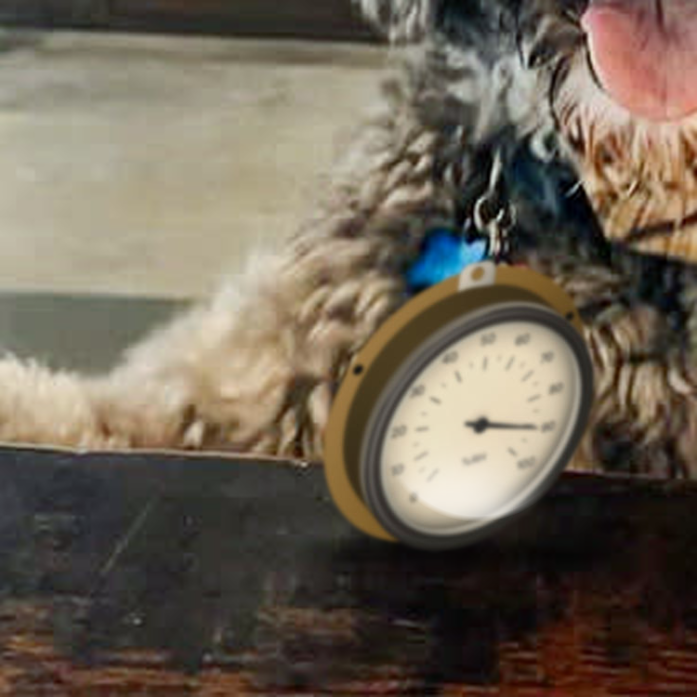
90; %
